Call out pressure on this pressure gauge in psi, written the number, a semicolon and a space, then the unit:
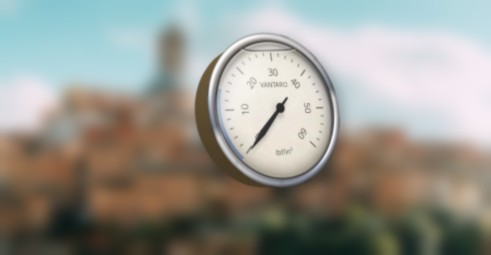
0; psi
